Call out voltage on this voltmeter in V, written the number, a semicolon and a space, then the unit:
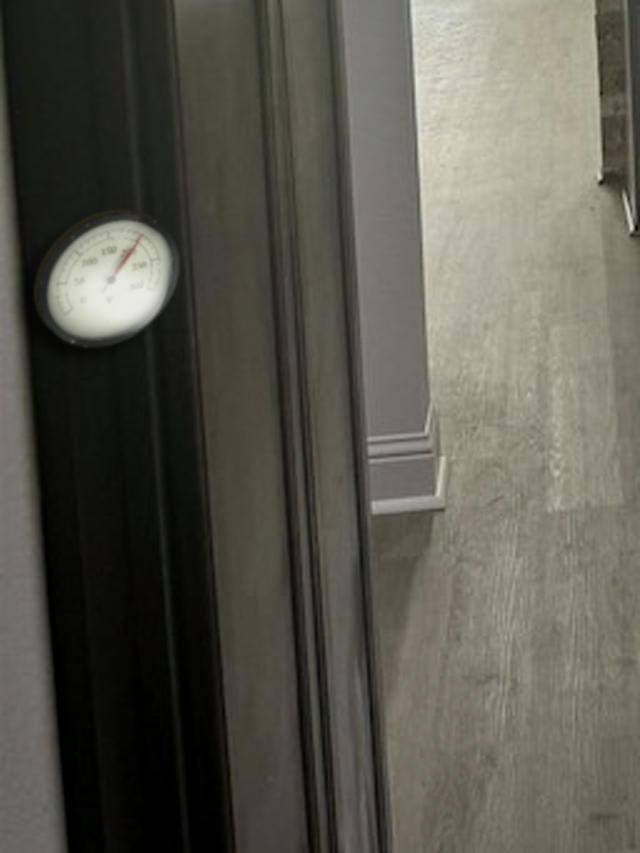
200; V
